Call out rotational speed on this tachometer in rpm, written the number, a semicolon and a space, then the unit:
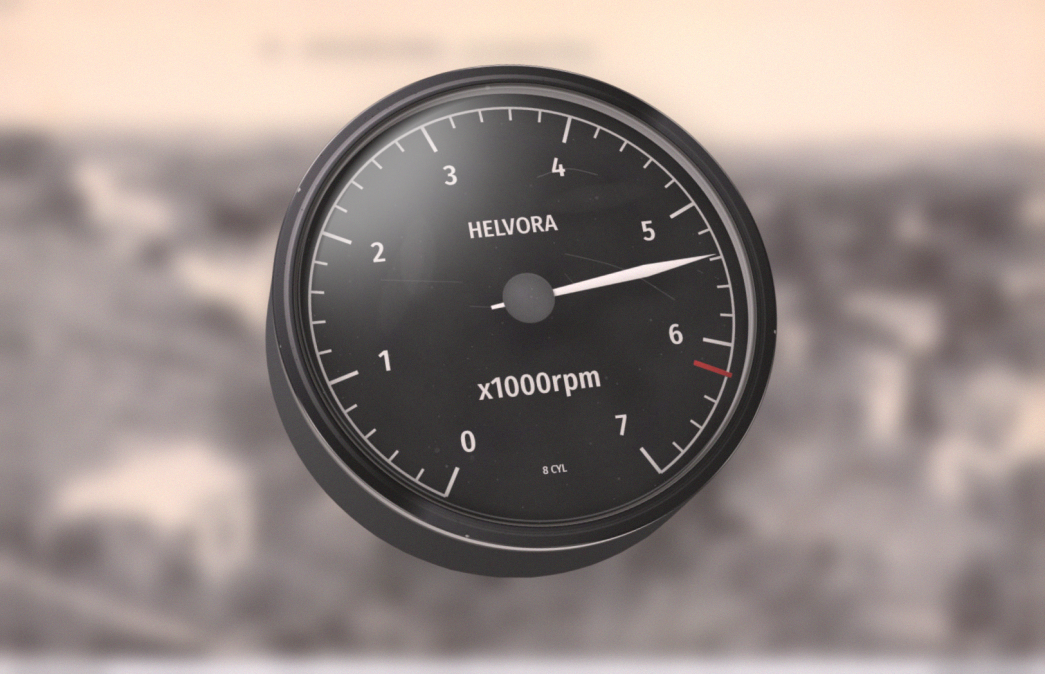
5400; rpm
